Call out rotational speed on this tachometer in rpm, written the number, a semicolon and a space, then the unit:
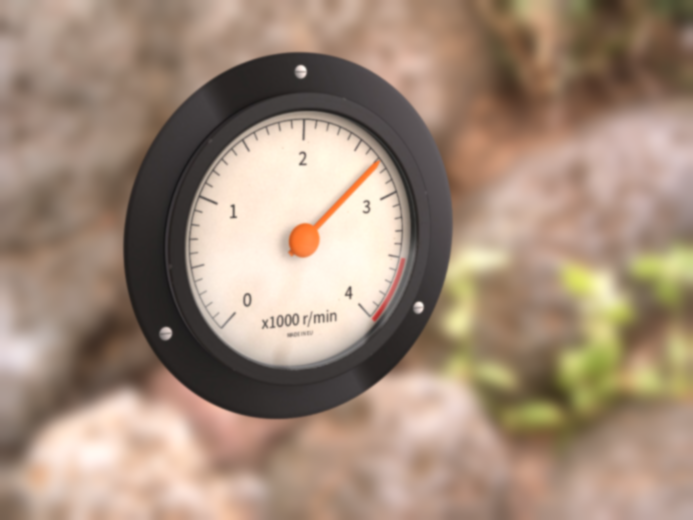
2700; rpm
